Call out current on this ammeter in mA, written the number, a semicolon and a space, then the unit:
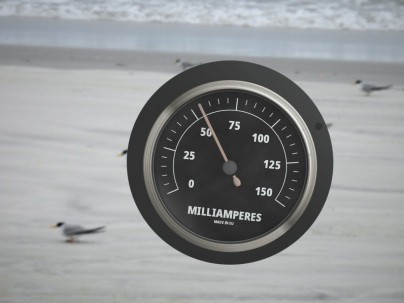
55; mA
